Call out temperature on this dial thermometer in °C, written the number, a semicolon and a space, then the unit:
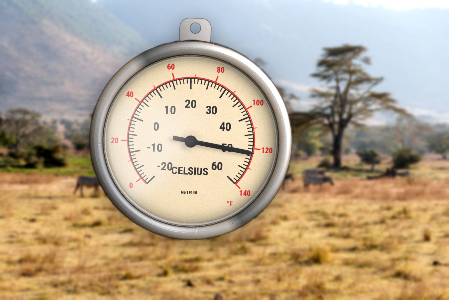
50; °C
